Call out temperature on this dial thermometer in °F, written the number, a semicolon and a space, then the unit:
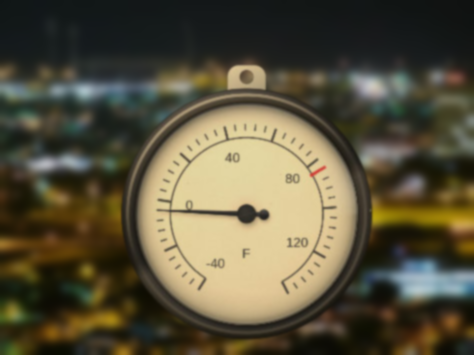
-4; °F
